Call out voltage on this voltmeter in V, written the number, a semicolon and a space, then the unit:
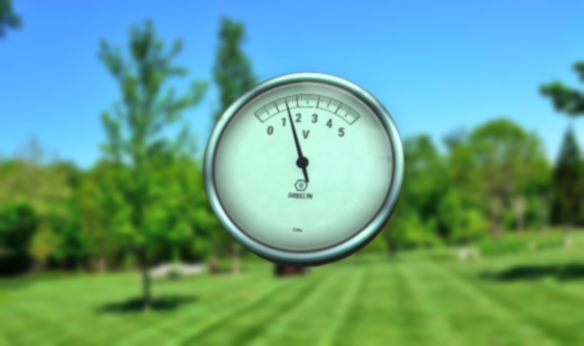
1.5; V
